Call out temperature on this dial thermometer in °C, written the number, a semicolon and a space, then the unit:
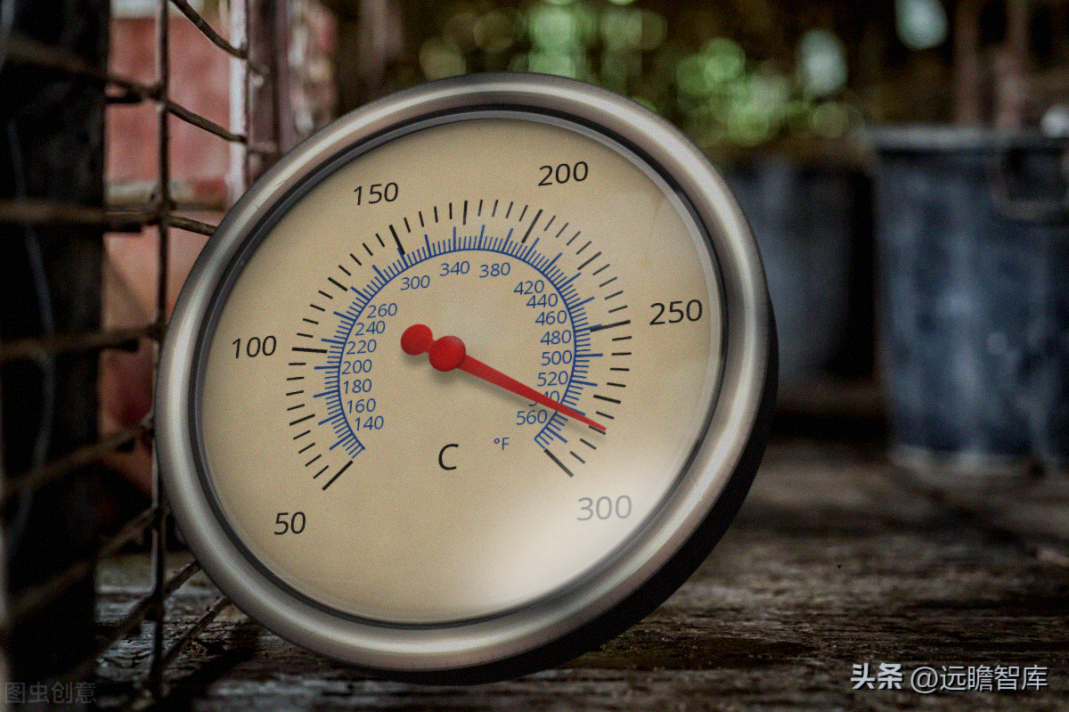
285; °C
